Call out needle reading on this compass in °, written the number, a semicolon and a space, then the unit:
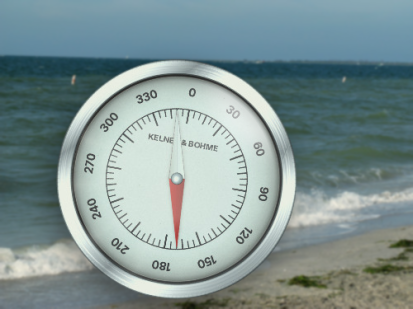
170; °
